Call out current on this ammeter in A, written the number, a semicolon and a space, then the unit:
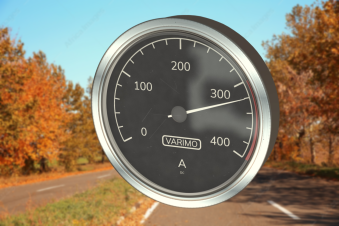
320; A
